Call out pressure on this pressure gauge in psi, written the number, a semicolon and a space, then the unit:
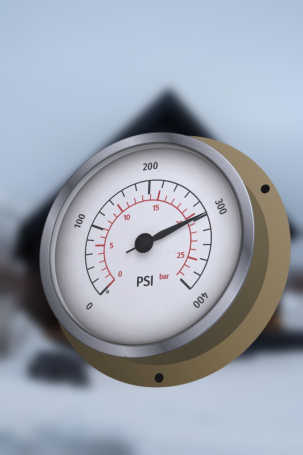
300; psi
